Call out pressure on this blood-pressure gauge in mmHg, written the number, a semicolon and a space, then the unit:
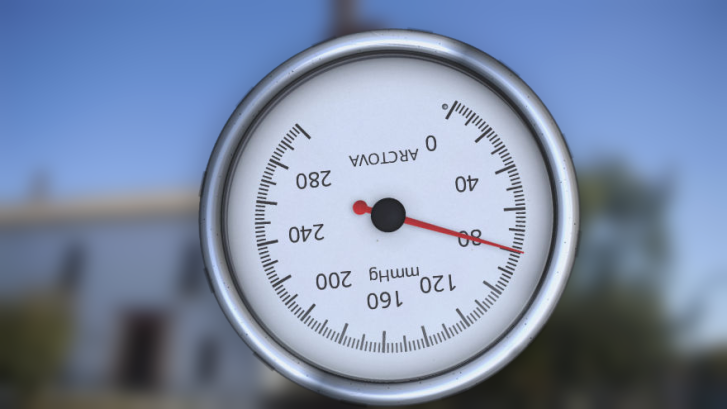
80; mmHg
